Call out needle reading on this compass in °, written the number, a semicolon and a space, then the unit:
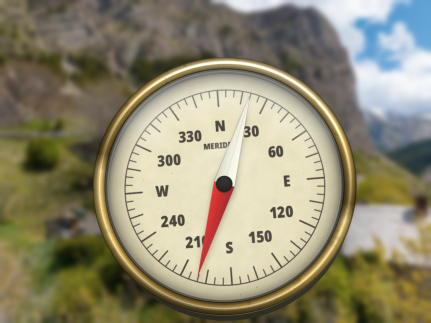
200; °
